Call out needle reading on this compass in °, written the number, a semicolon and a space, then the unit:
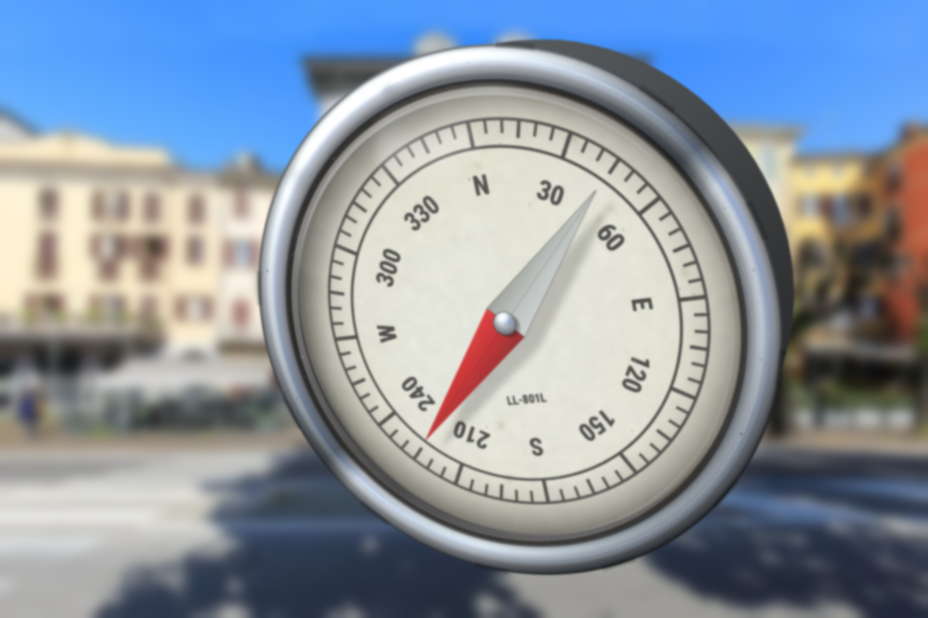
225; °
